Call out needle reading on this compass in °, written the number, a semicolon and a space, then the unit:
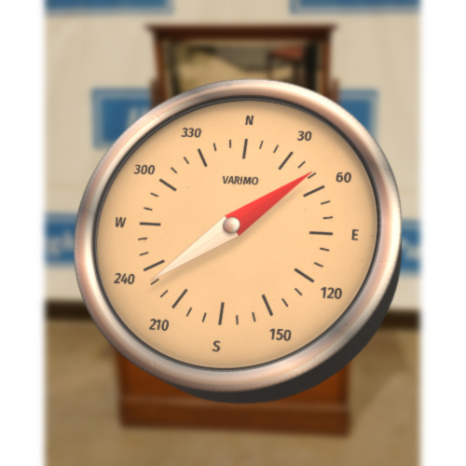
50; °
